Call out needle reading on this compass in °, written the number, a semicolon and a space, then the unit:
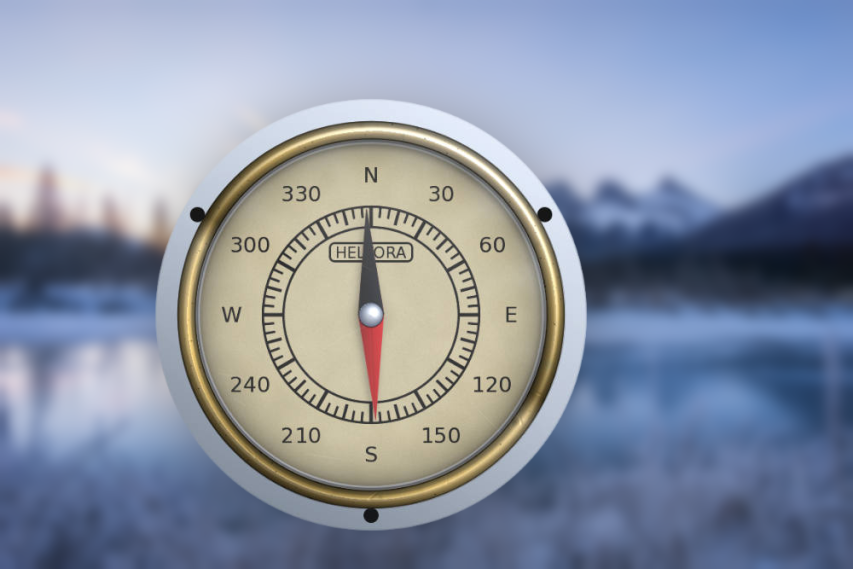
177.5; °
